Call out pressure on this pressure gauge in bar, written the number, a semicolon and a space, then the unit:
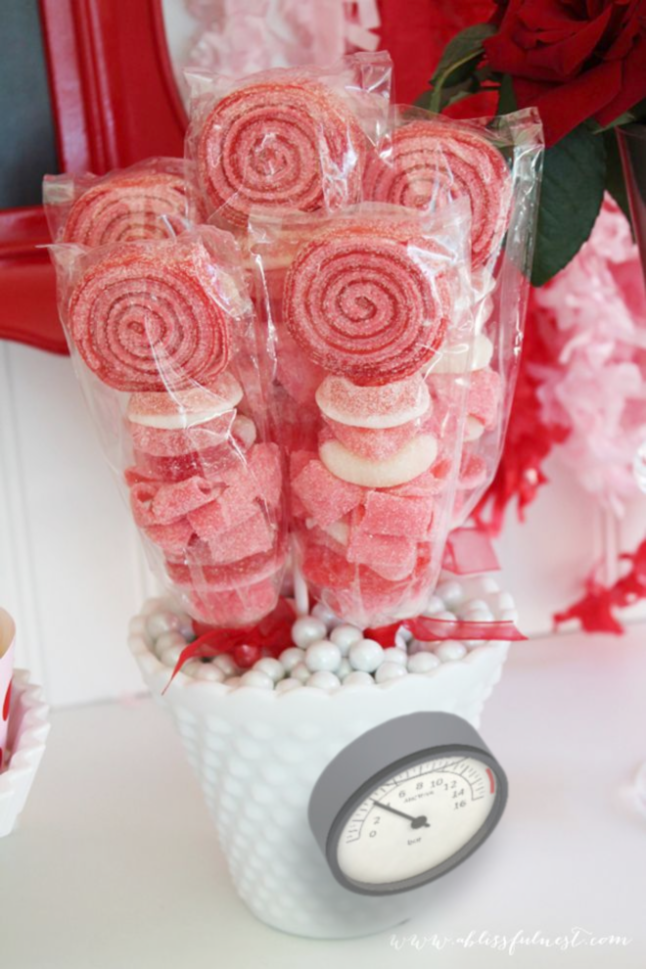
4; bar
